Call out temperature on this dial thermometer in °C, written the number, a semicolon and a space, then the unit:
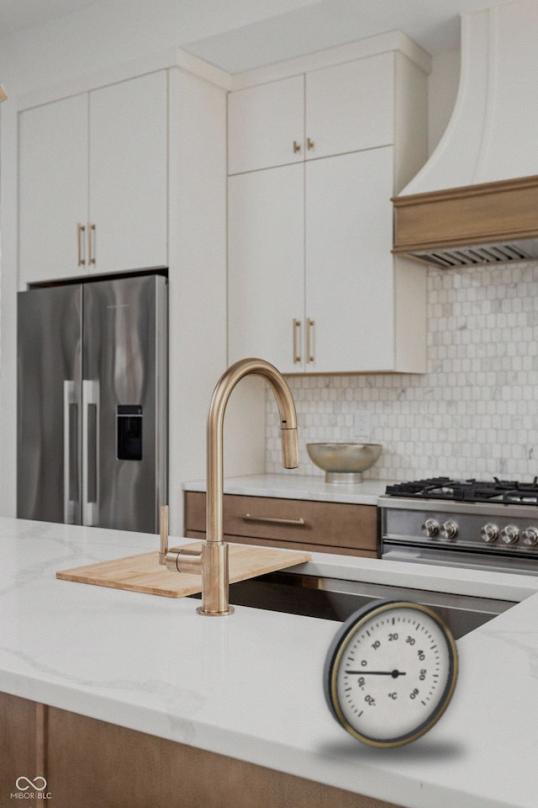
-4; °C
